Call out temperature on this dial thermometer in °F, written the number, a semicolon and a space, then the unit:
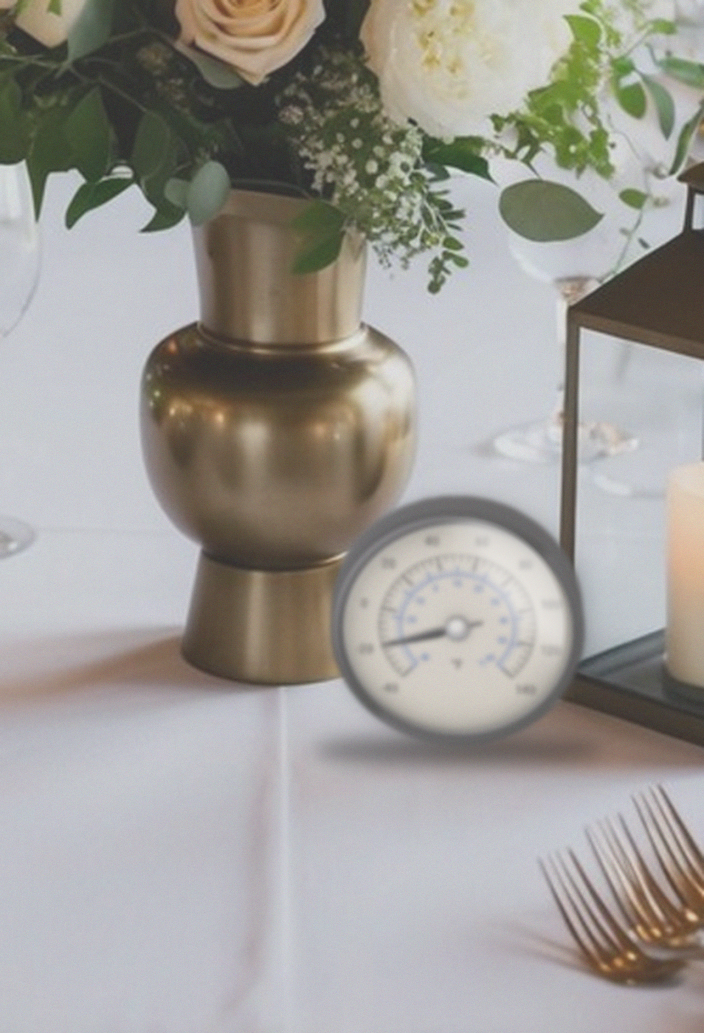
-20; °F
